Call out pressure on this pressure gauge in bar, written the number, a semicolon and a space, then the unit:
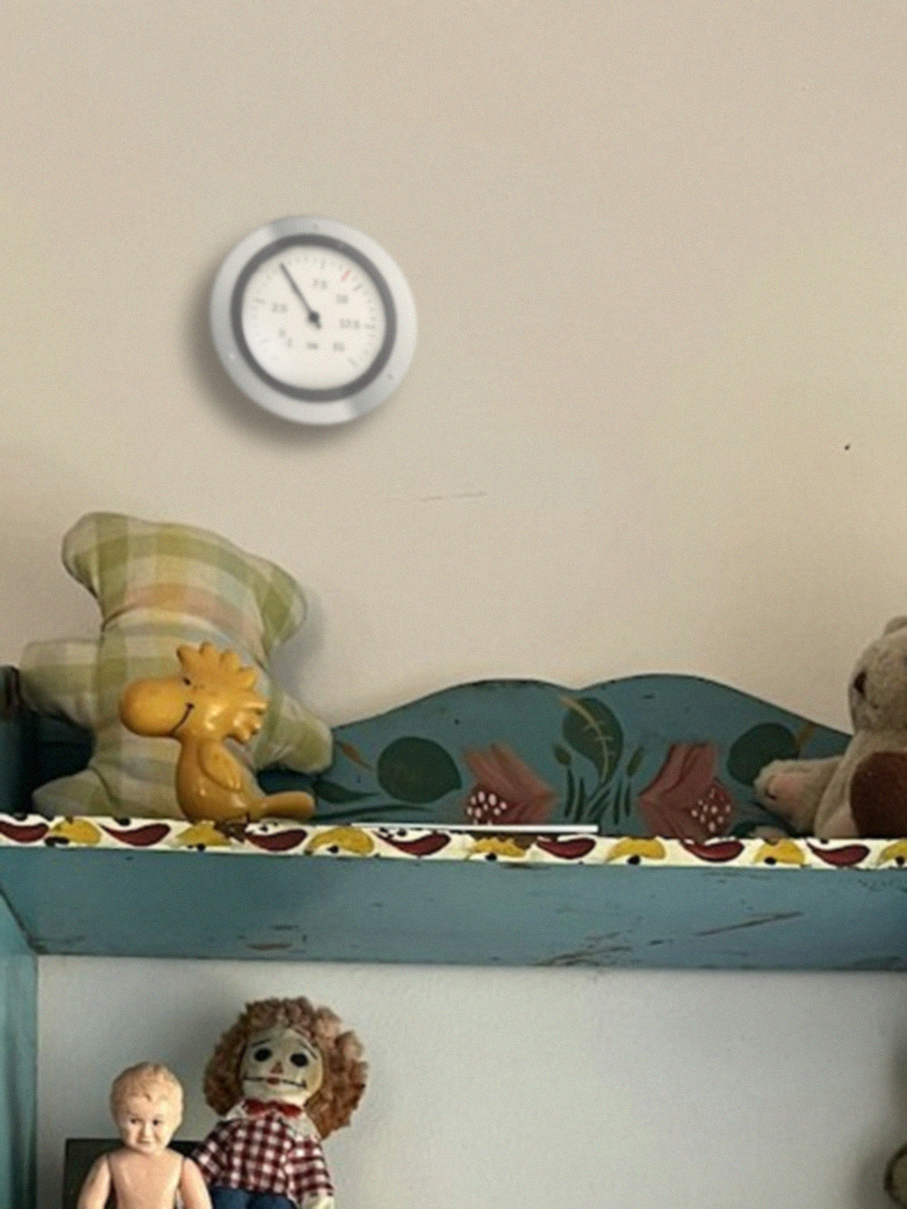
5; bar
